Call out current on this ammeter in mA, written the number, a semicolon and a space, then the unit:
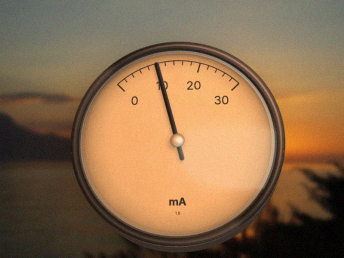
10; mA
